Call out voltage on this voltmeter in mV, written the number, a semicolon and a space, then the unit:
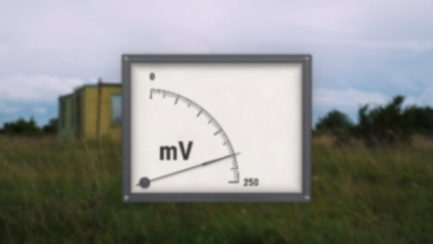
200; mV
